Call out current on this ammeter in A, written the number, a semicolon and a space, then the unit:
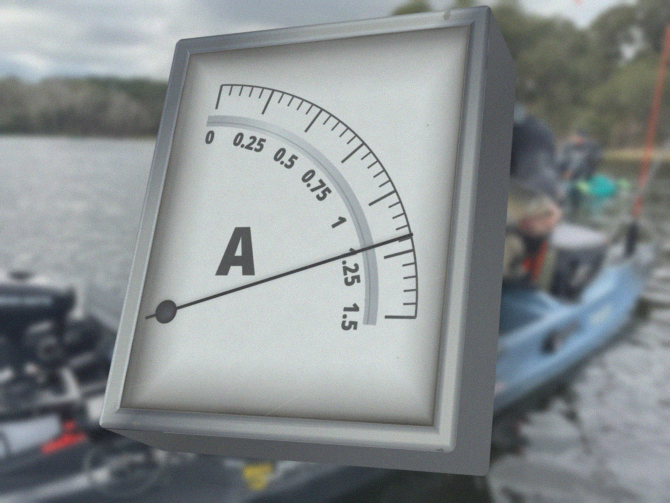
1.2; A
